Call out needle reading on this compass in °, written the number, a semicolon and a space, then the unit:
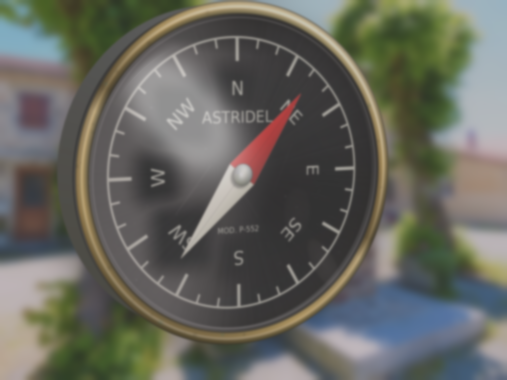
40; °
